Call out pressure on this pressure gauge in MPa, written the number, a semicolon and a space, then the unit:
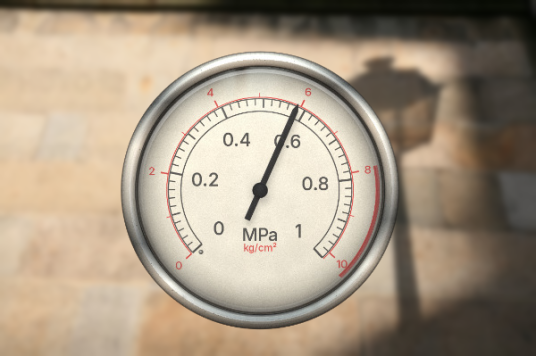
0.58; MPa
